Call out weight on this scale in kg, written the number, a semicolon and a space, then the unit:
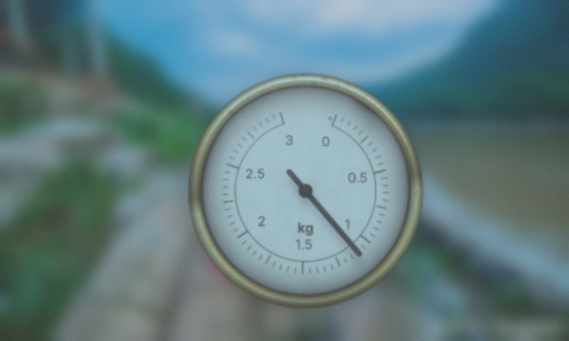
1.1; kg
